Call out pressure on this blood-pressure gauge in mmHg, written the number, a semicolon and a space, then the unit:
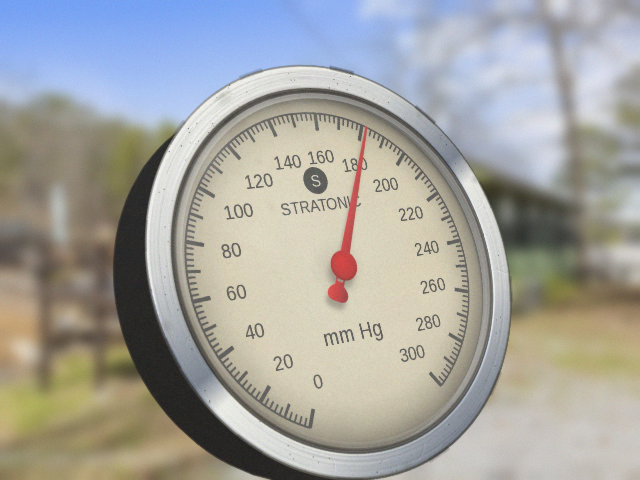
180; mmHg
